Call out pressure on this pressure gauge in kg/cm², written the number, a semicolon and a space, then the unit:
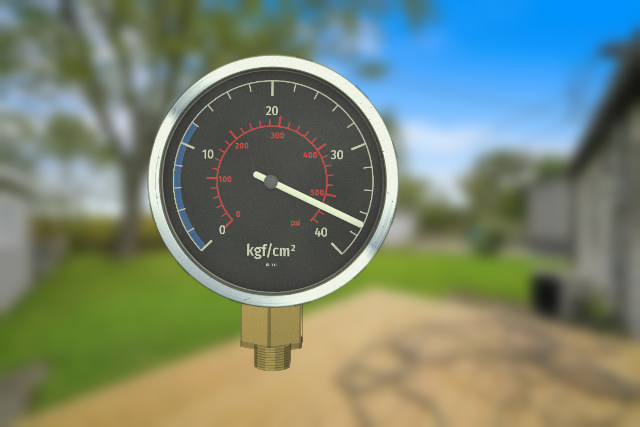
37; kg/cm²
